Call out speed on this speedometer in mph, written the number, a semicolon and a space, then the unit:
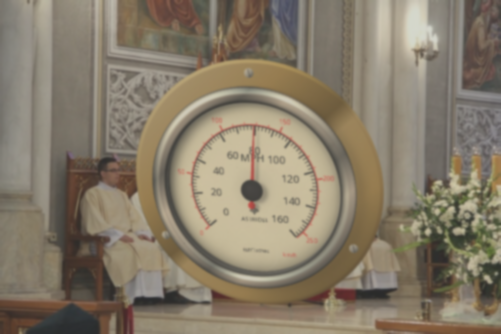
80; mph
